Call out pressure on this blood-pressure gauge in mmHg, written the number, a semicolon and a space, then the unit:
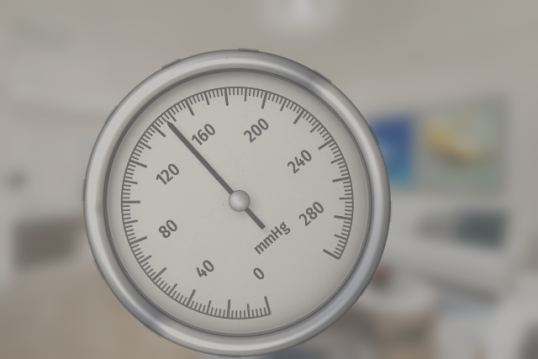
146; mmHg
